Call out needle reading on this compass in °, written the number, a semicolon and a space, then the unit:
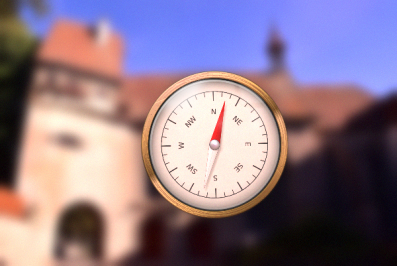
15; °
